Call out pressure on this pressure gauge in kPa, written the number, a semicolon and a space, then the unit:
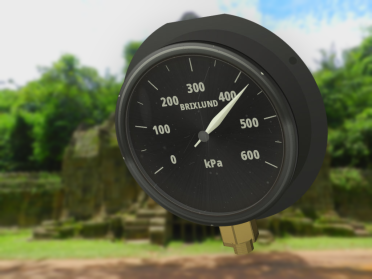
425; kPa
